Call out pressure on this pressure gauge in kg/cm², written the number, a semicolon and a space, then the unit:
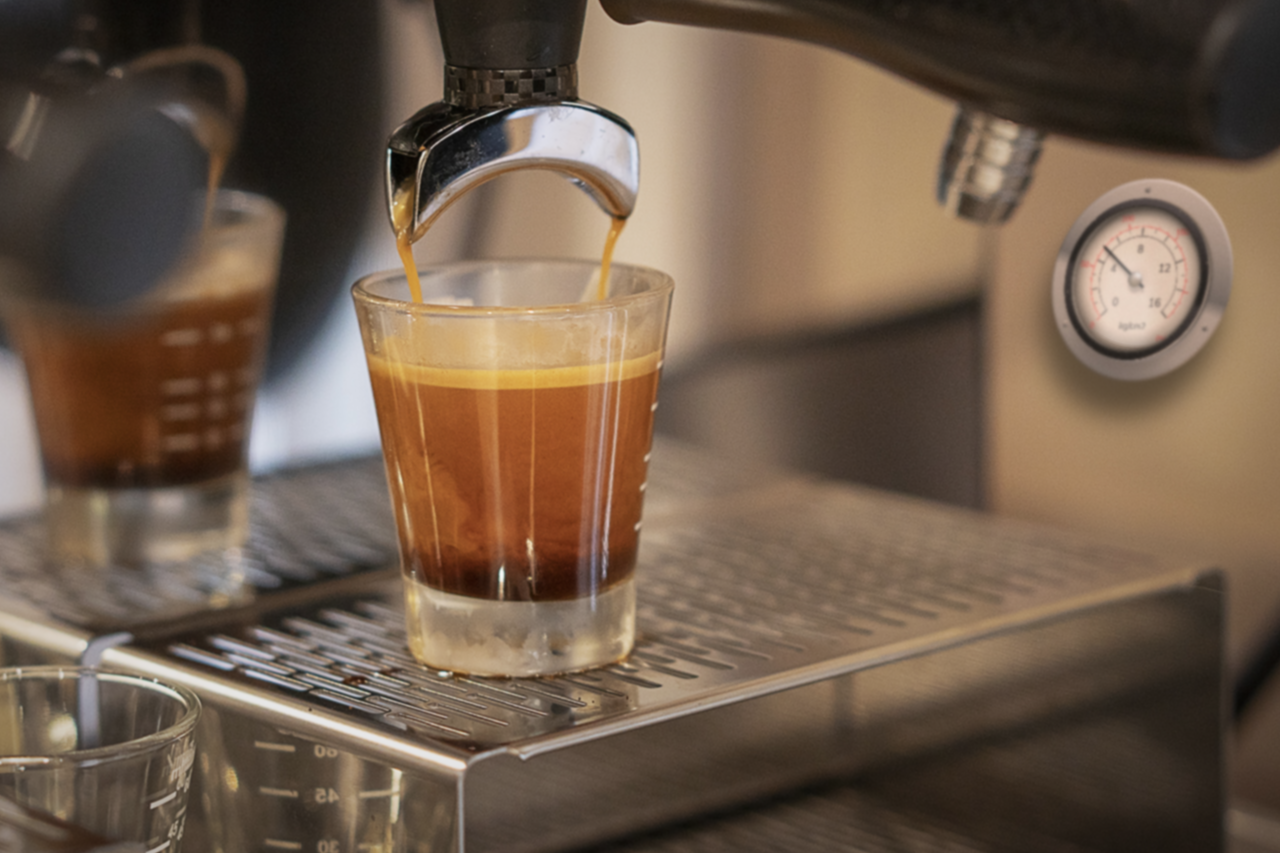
5; kg/cm²
